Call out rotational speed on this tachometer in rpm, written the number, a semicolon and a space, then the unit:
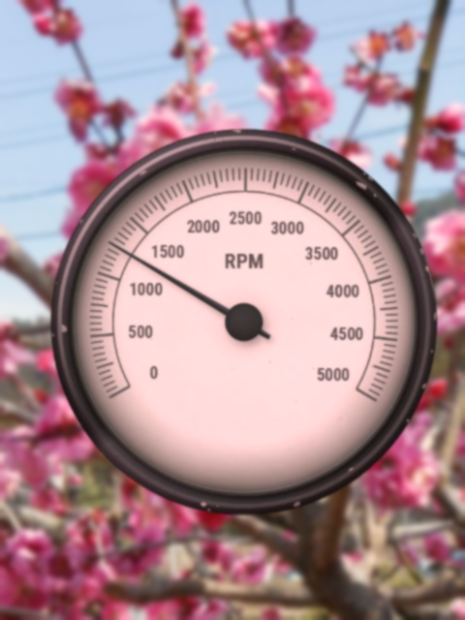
1250; rpm
